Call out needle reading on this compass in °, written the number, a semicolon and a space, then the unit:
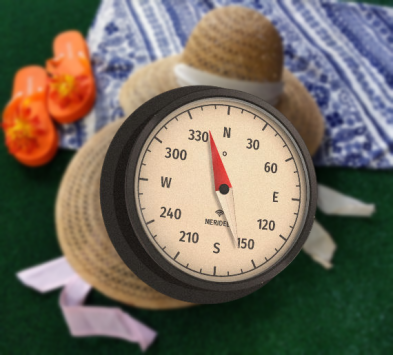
340; °
